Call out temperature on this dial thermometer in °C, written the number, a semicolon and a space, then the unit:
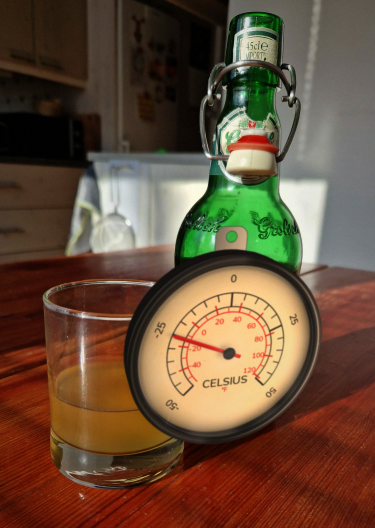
-25; °C
